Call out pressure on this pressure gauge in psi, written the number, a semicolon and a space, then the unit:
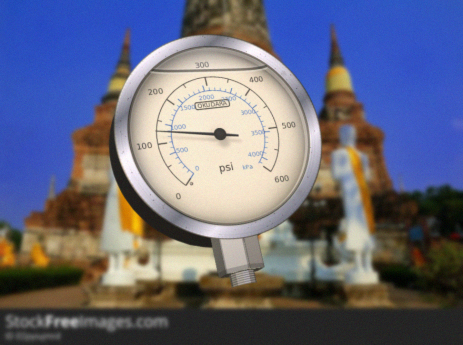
125; psi
